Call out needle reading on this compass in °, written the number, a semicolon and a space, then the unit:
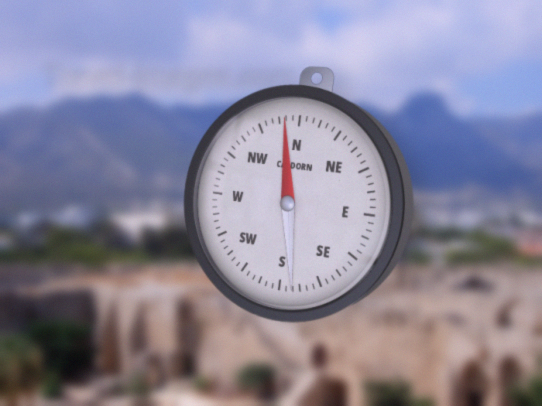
350; °
